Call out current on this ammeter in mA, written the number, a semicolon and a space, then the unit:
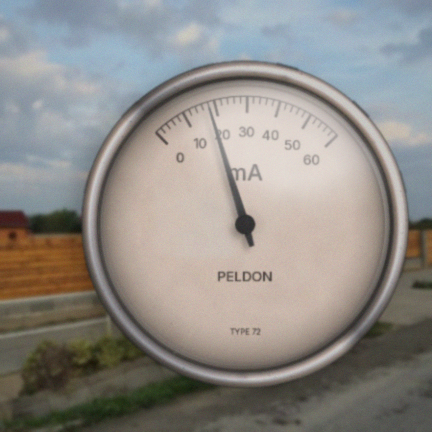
18; mA
